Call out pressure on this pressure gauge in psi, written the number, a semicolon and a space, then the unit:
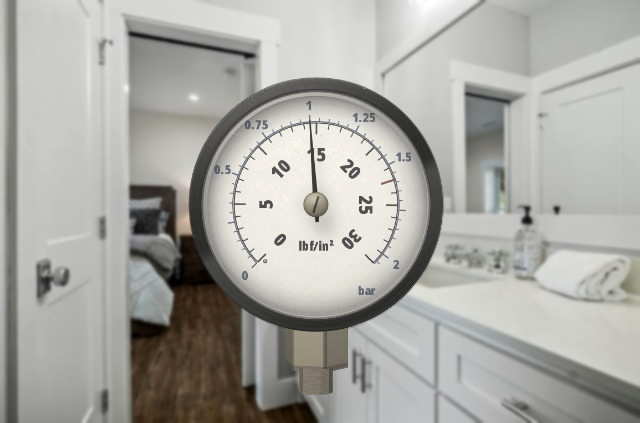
14.5; psi
